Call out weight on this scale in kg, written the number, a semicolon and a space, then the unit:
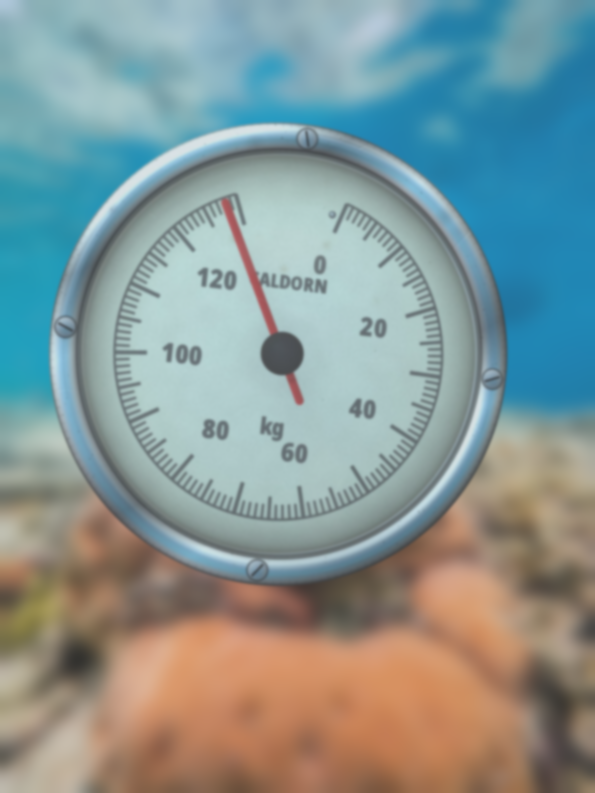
128; kg
